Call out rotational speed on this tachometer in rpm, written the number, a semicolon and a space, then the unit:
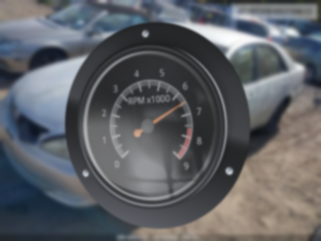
6500; rpm
